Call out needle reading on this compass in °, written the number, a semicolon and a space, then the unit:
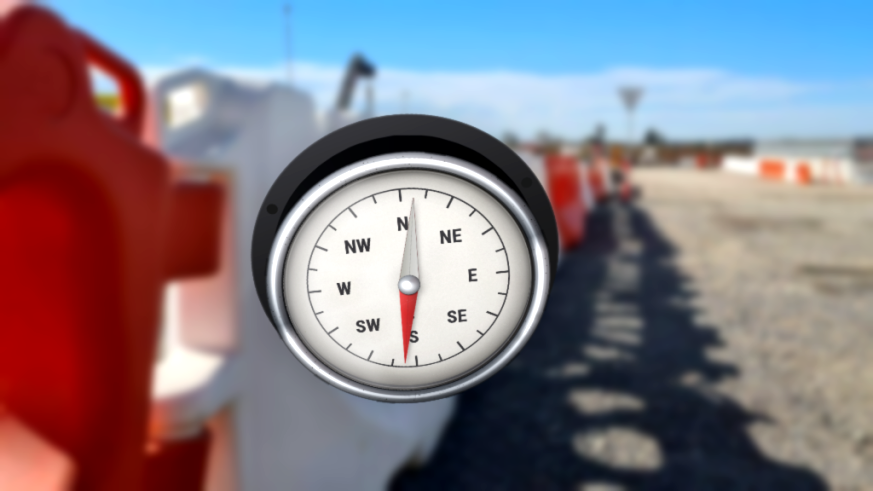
187.5; °
